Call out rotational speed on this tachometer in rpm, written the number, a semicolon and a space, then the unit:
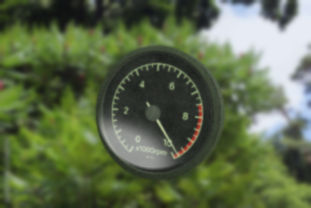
9750; rpm
